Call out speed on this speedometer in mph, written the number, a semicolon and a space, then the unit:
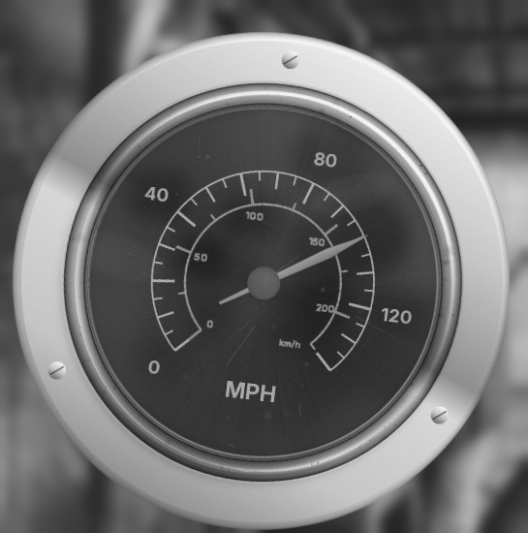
100; mph
